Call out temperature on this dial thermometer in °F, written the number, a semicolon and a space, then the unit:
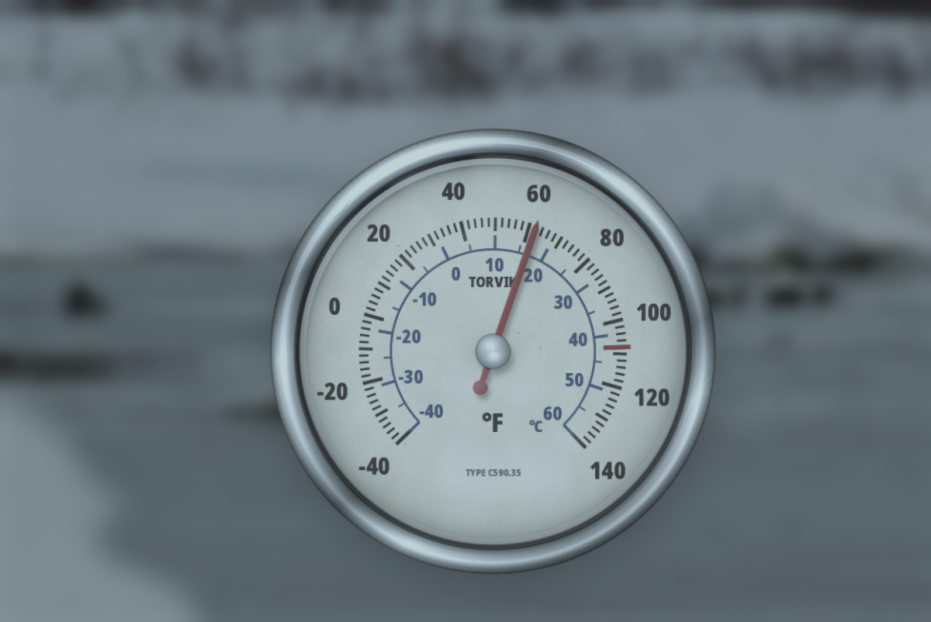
62; °F
